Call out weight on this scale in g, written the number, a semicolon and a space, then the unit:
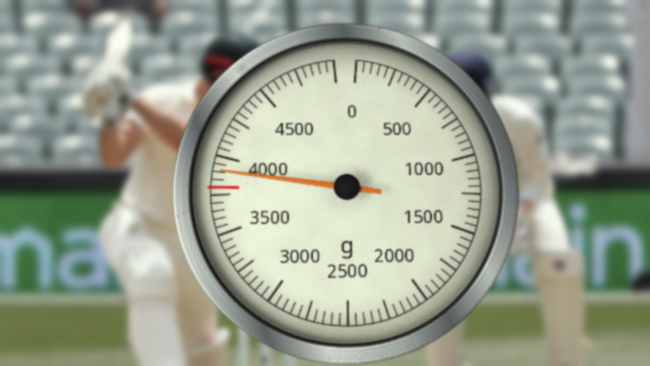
3900; g
